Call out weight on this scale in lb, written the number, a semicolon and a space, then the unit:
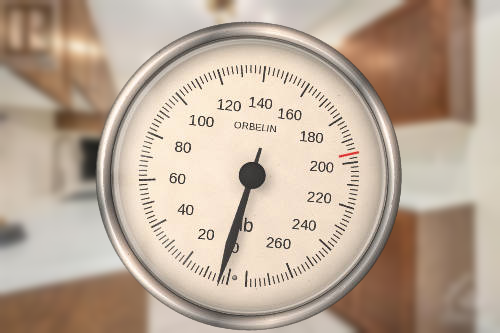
4; lb
